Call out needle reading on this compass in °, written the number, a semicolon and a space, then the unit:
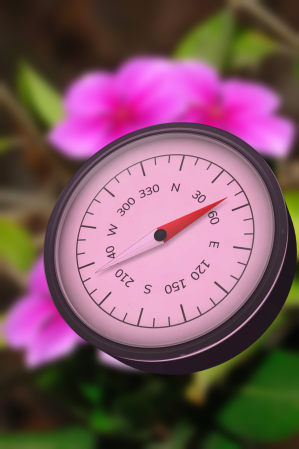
50; °
